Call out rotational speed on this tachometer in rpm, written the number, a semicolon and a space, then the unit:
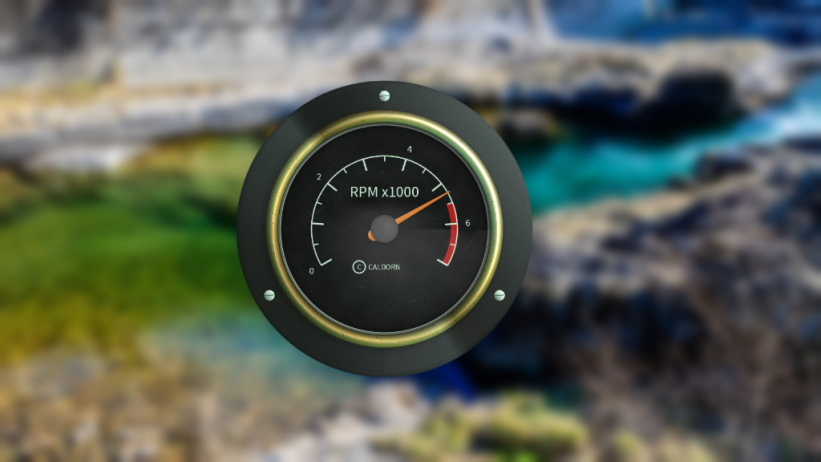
5250; rpm
